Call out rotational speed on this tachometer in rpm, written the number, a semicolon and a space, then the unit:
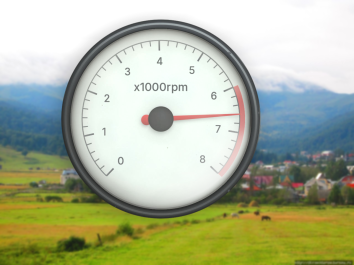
6600; rpm
